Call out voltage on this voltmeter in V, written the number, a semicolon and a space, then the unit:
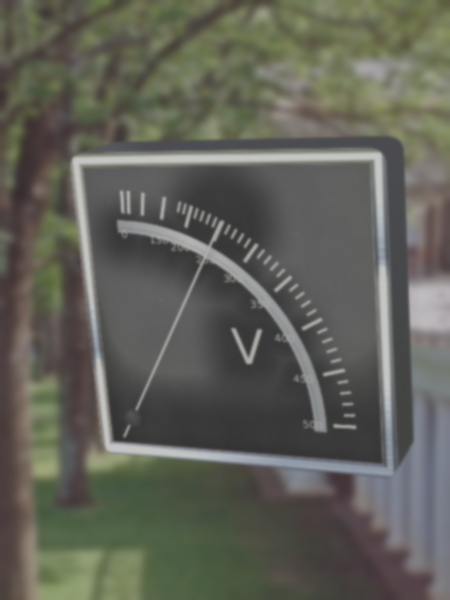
250; V
